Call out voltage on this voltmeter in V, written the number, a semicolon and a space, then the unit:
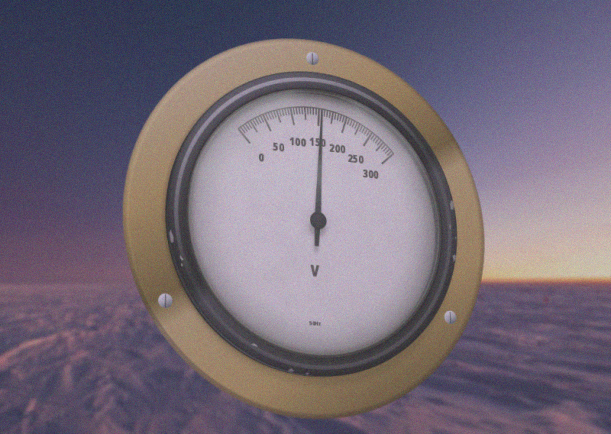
150; V
